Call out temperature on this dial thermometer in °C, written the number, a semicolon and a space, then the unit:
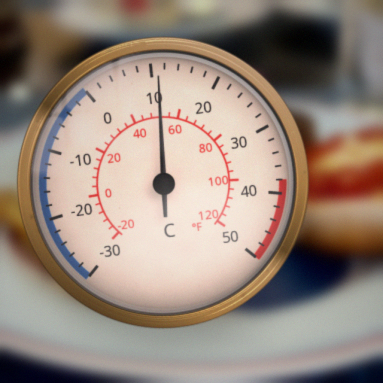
11; °C
